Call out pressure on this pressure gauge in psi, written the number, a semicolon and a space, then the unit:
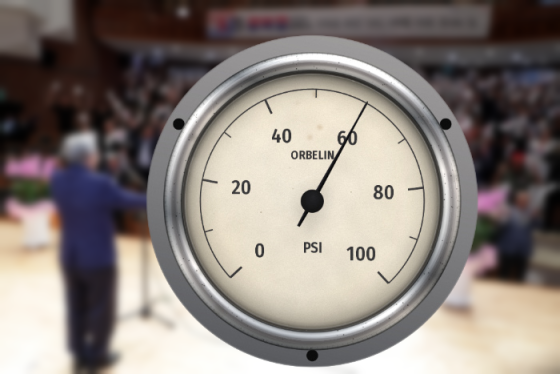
60; psi
